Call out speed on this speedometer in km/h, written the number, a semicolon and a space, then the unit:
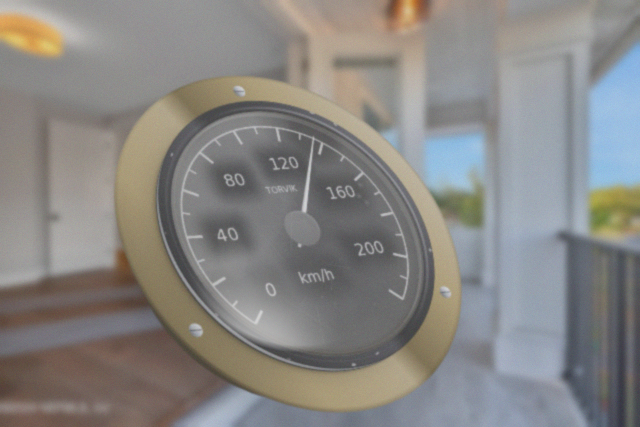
135; km/h
